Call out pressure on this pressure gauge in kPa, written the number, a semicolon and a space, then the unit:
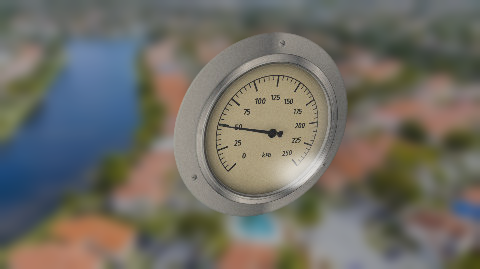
50; kPa
